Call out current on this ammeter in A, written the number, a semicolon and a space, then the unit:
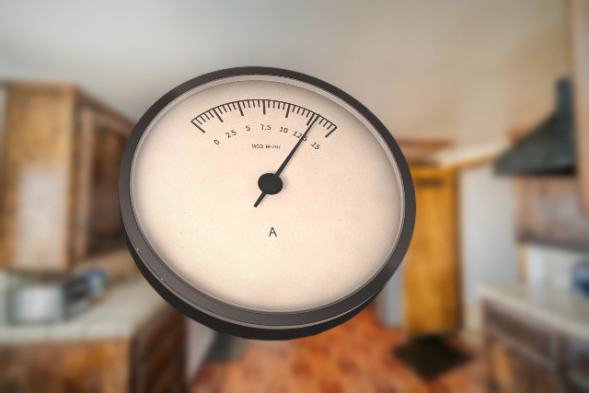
13; A
